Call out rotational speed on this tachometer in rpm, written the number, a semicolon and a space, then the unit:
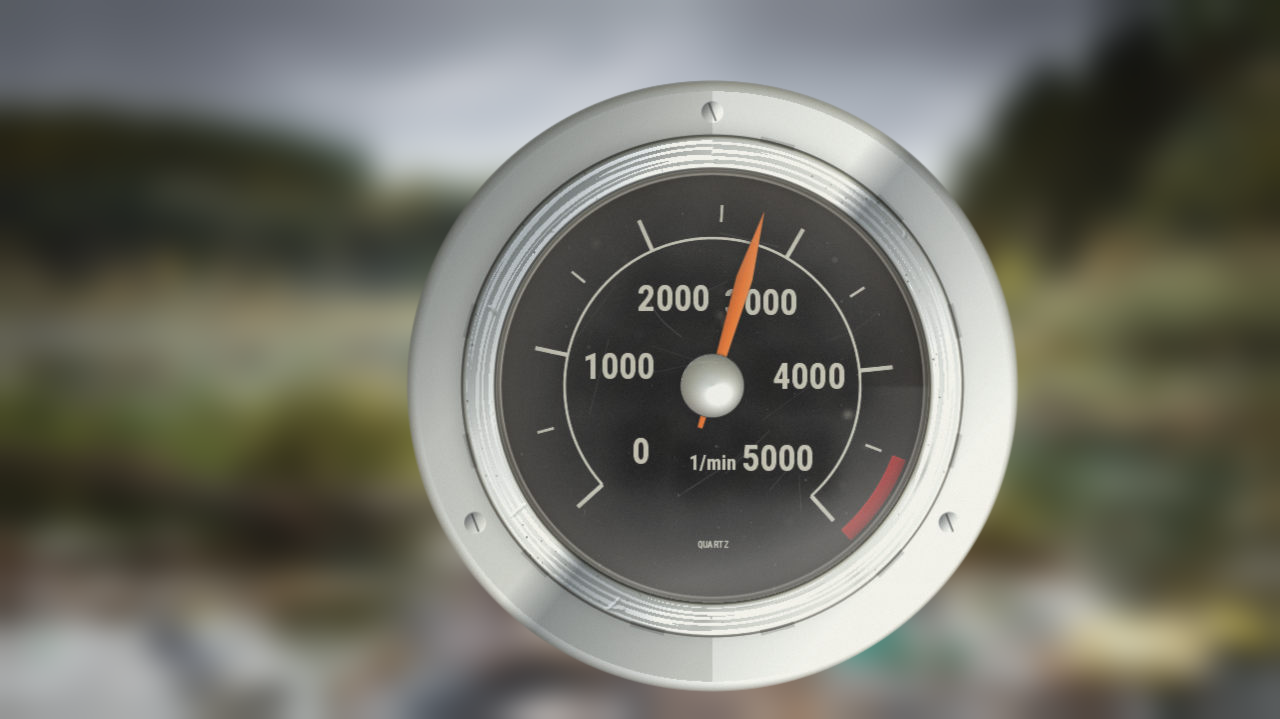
2750; rpm
